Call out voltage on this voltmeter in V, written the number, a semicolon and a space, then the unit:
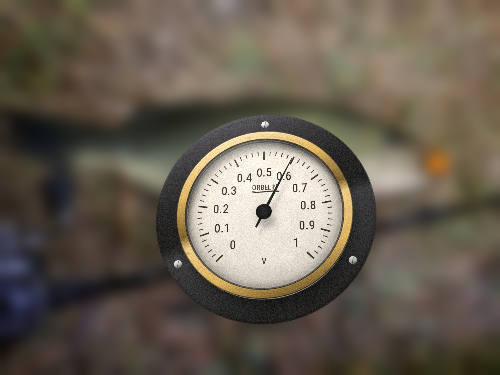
0.6; V
